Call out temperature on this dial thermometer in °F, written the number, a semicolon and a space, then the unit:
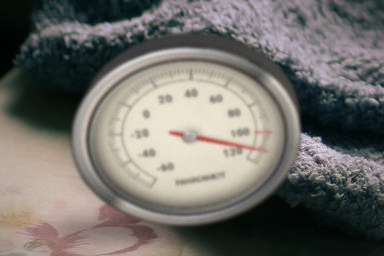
110; °F
